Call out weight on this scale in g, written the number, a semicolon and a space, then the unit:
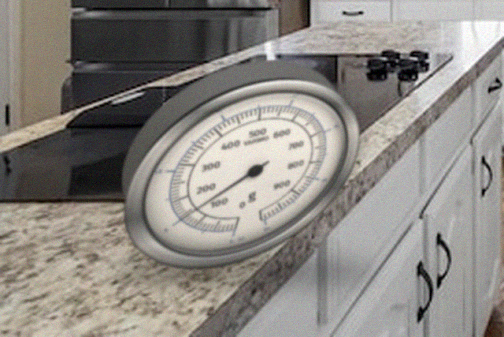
150; g
